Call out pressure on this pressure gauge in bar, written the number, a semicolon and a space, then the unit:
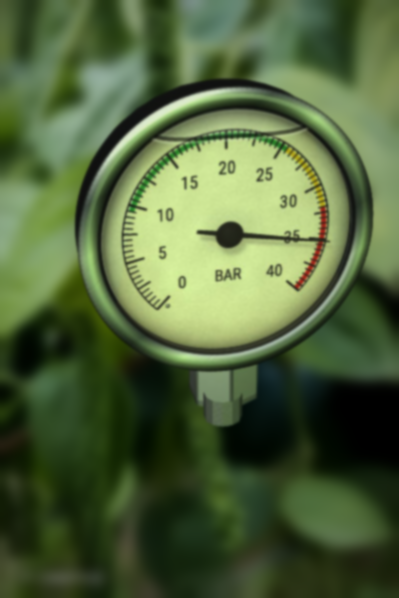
35; bar
